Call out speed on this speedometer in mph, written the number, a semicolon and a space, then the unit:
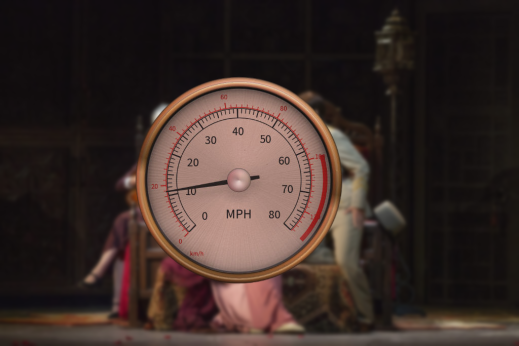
11; mph
